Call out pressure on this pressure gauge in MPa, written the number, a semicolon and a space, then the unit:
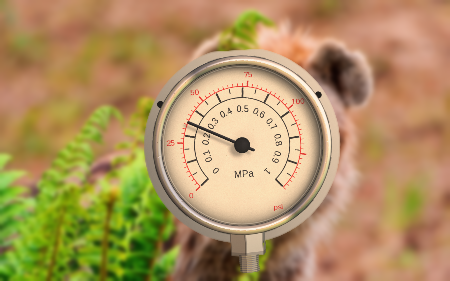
0.25; MPa
